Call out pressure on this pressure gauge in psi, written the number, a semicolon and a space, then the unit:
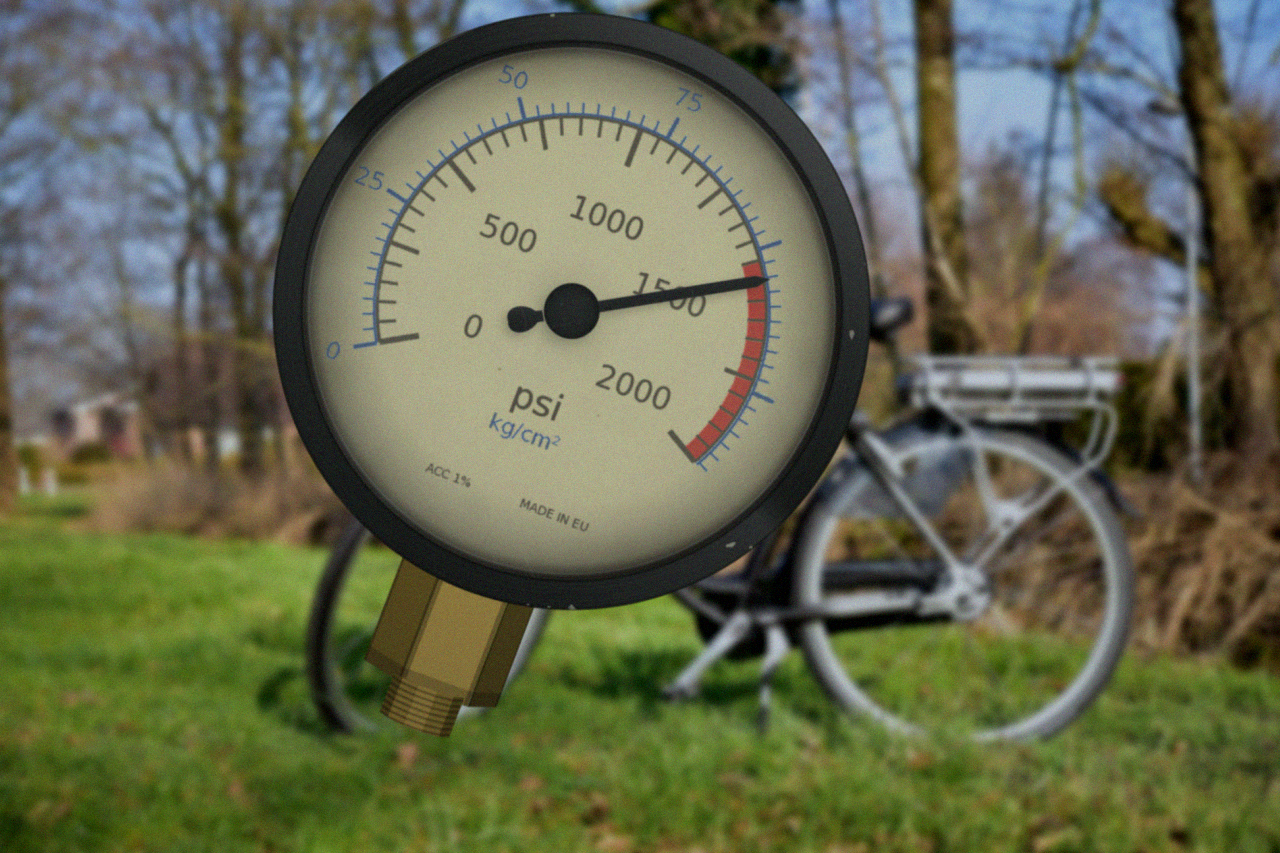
1500; psi
